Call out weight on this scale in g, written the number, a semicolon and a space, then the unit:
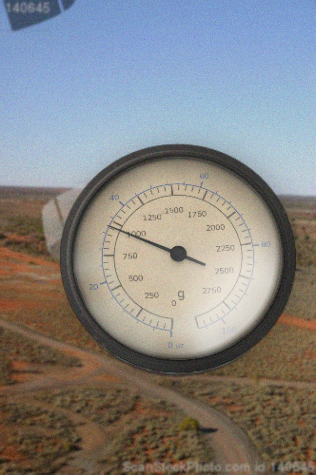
950; g
